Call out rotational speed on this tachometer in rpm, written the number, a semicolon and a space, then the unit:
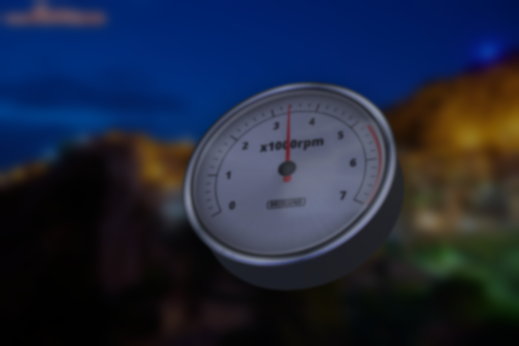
3400; rpm
